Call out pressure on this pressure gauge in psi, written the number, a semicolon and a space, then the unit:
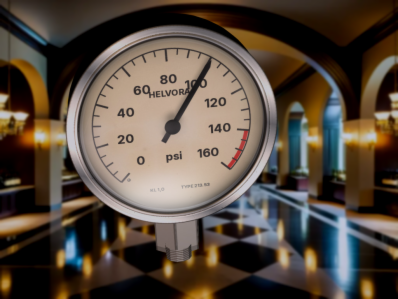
100; psi
